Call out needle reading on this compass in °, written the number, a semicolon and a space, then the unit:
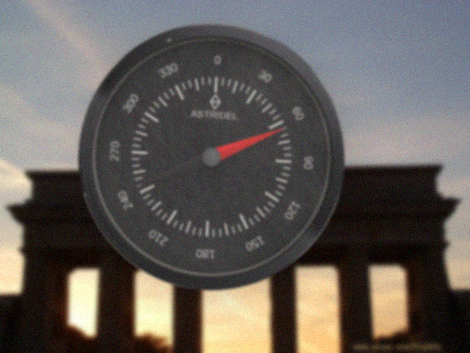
65; °
